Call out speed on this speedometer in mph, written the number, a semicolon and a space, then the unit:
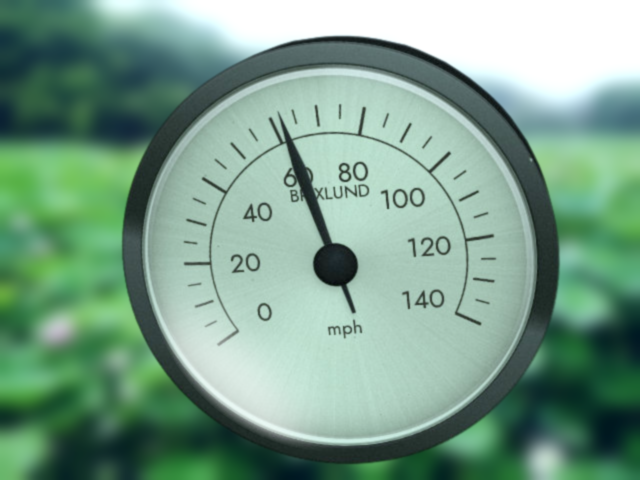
62.5; mph
